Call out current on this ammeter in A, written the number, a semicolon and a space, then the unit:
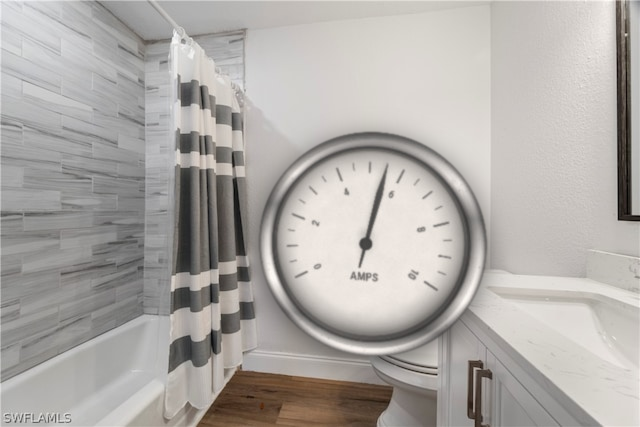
5.5; A
